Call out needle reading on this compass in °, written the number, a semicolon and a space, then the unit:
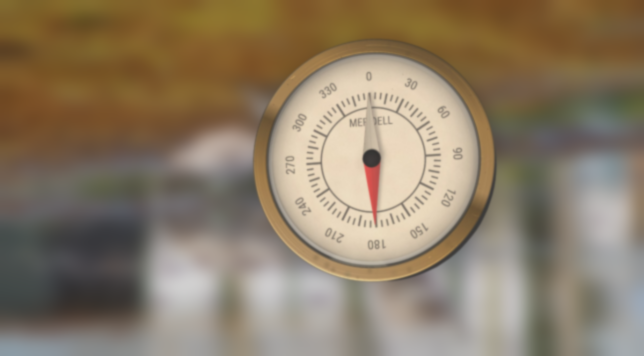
180; °
